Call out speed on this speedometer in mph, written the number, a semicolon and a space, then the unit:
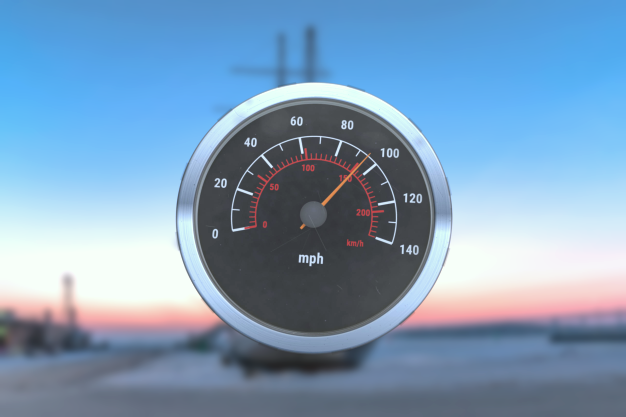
95; mph
